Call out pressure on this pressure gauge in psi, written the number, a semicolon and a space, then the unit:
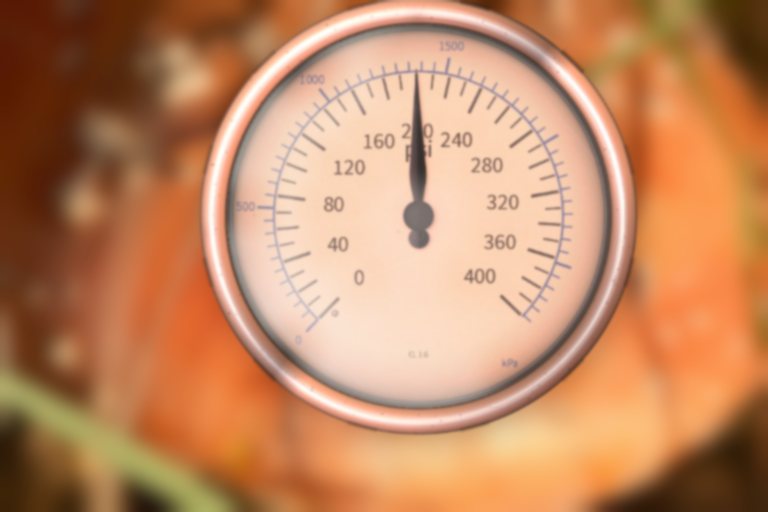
200; psi
